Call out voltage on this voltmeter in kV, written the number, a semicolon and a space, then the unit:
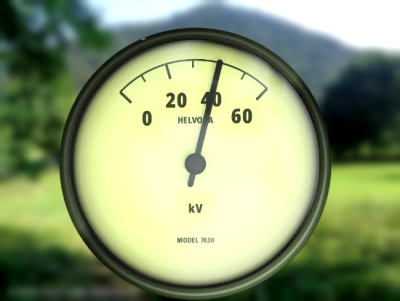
40; kV
